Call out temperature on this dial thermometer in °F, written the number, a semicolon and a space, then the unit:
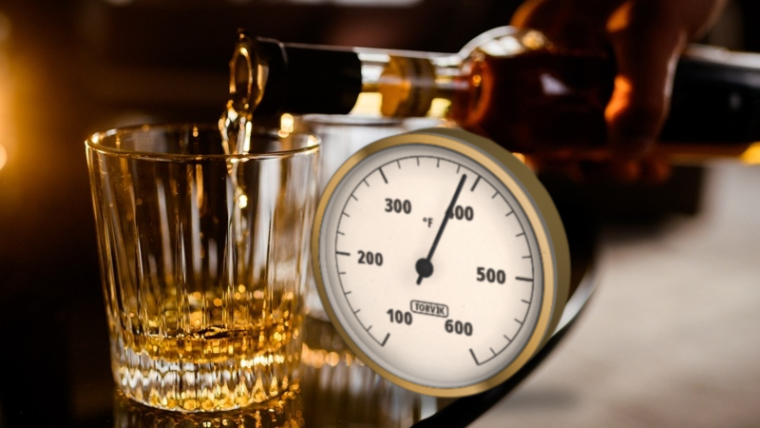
390; °F
